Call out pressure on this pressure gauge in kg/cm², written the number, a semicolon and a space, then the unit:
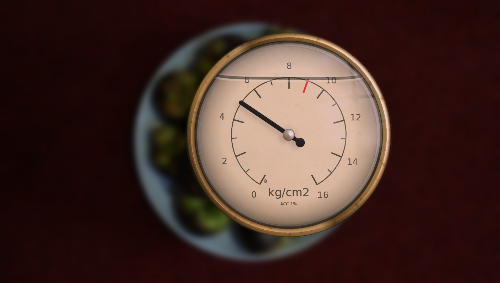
5; kg/cm²
